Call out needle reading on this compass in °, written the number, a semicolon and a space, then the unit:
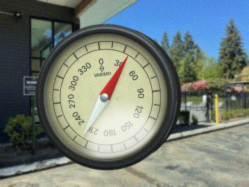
37.5; °
